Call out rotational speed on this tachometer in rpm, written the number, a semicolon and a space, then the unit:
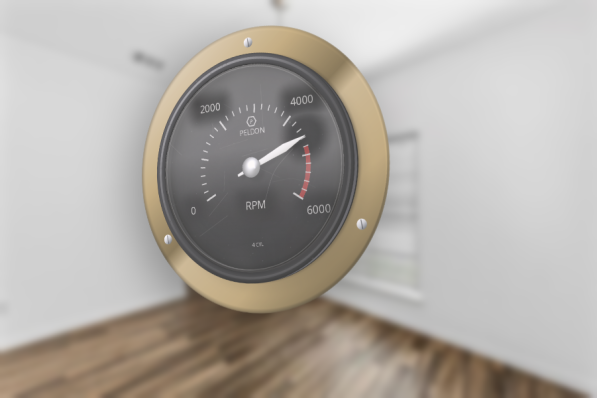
4600; rpm
